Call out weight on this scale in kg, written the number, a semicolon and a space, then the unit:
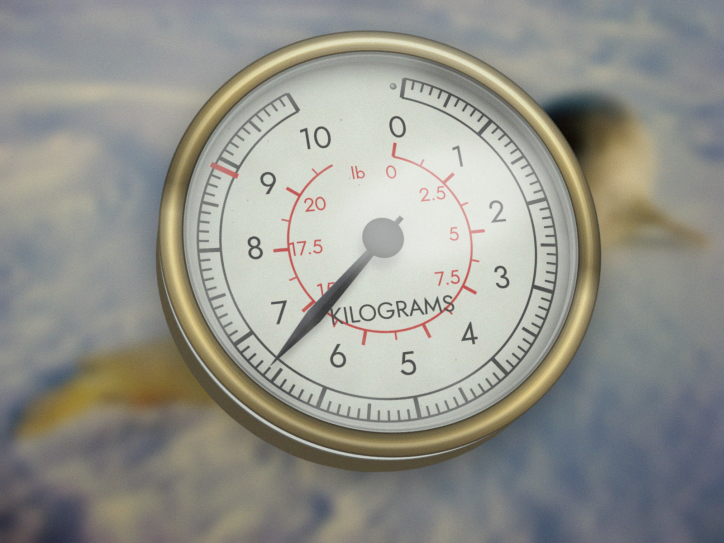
6.6; kg
